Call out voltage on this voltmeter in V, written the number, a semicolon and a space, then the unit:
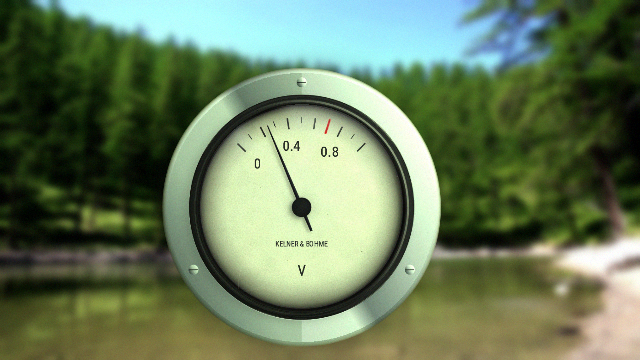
0.25; V
